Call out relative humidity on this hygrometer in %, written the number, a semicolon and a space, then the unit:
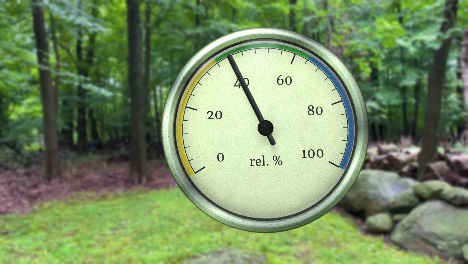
40; %
